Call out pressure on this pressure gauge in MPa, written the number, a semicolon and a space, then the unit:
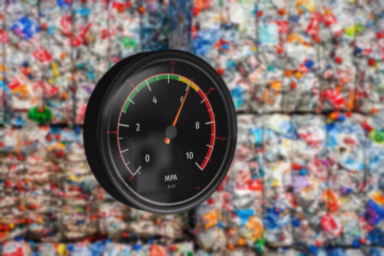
6; MPa
